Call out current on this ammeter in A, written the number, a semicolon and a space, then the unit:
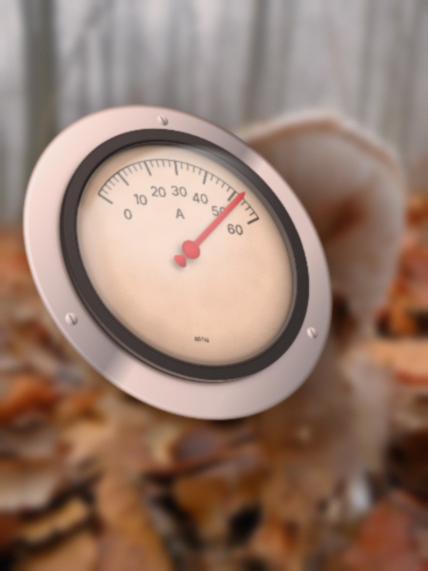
52; A
